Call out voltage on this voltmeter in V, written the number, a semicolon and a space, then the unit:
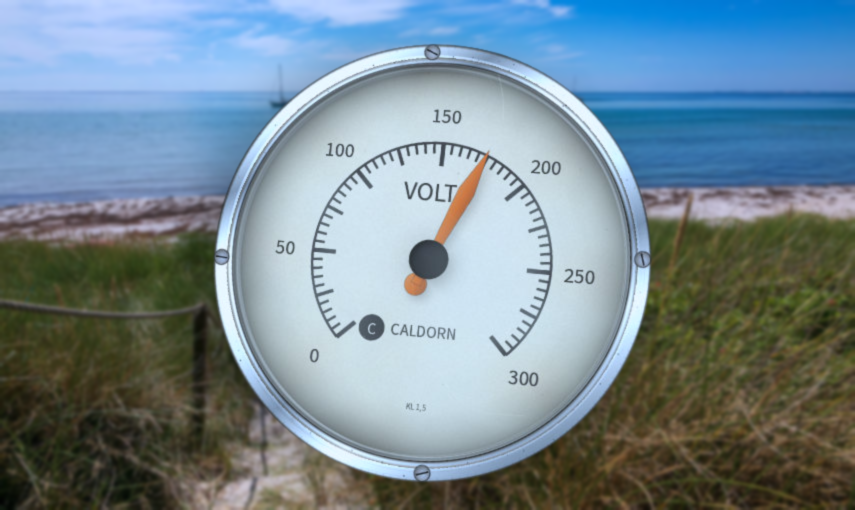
175; V
